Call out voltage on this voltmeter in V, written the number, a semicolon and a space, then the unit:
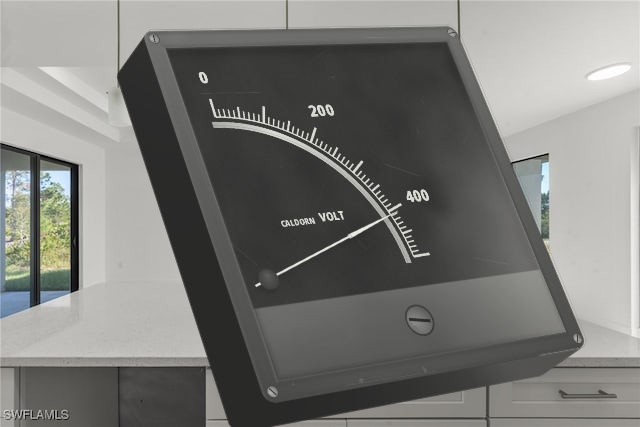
410; V
